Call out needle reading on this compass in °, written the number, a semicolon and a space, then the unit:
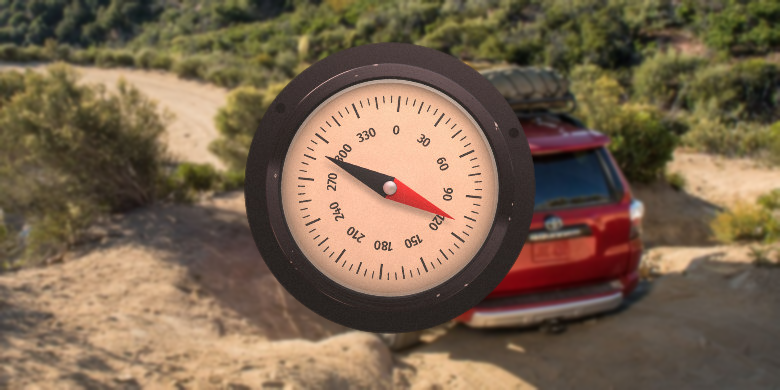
110; °
